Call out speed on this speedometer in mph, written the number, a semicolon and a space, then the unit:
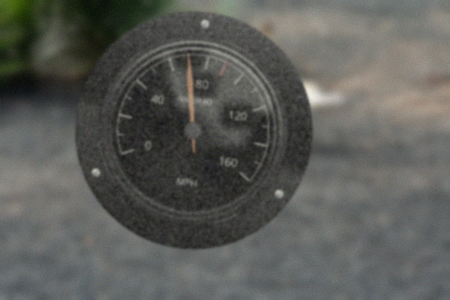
70; mph
